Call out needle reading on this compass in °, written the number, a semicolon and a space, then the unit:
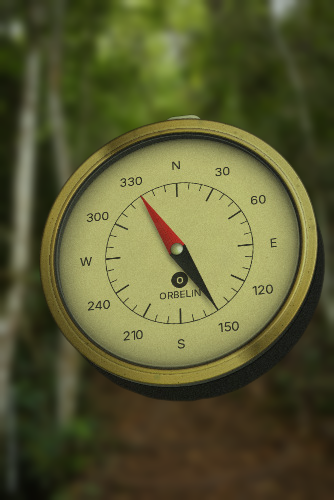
330; °
